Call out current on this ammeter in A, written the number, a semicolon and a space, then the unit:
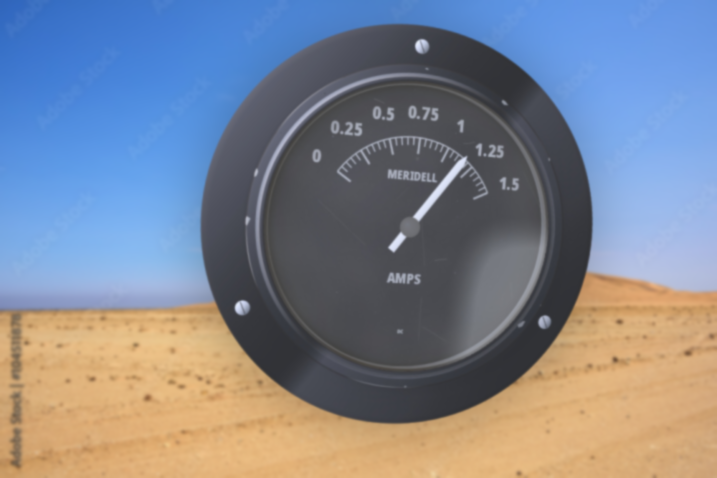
1.15; A
